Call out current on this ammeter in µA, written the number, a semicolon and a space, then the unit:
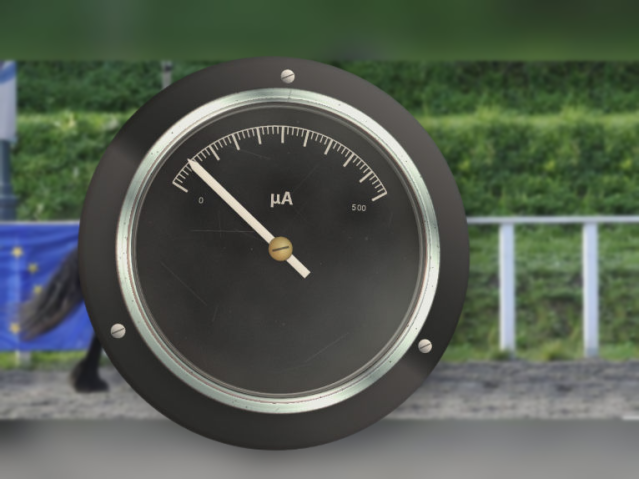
50; µA
